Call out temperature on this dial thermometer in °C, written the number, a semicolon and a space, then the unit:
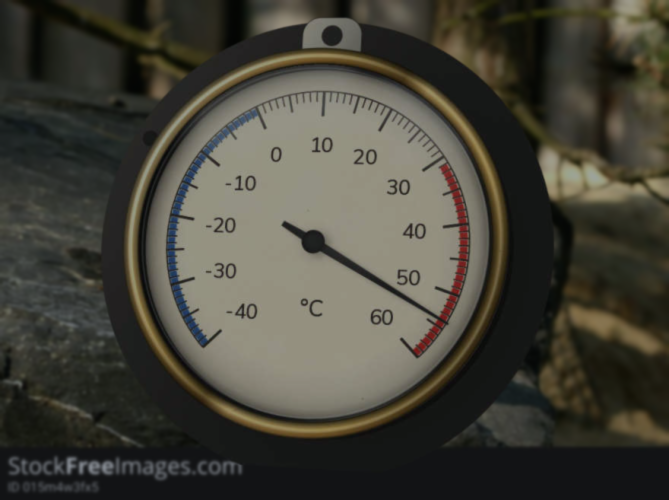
54; °C
